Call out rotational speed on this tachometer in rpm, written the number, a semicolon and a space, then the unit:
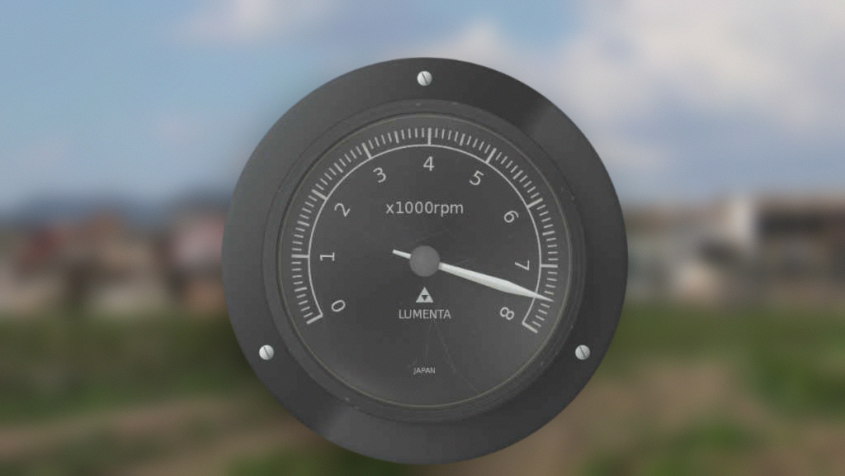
7500; rpm
